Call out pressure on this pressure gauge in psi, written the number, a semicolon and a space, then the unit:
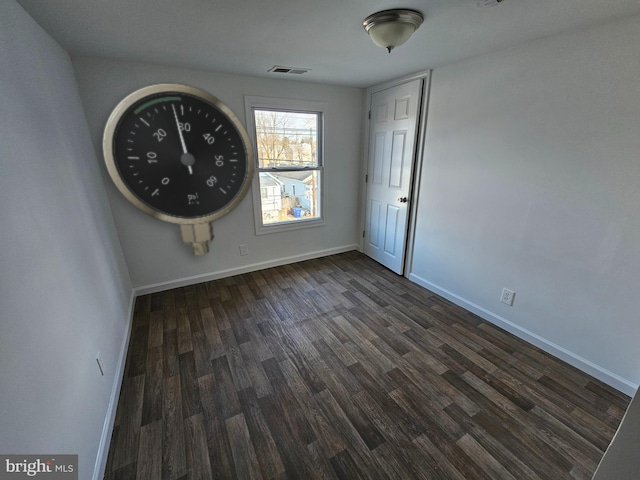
28; psi
